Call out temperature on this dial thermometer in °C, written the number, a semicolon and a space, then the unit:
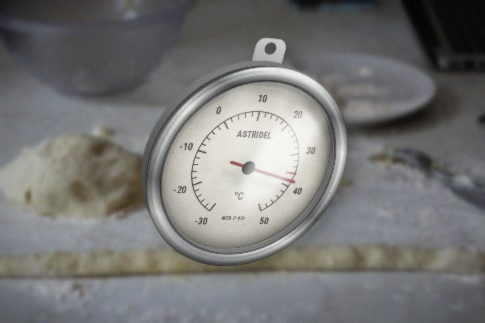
38; °C
